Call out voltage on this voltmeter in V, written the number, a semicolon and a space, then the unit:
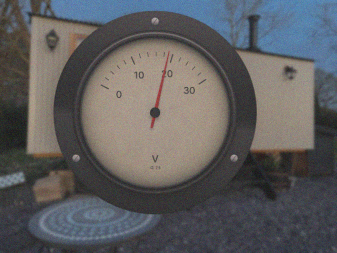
19; V
